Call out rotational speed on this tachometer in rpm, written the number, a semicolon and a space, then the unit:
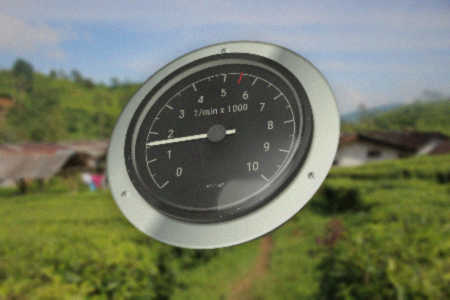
1500; rpm
